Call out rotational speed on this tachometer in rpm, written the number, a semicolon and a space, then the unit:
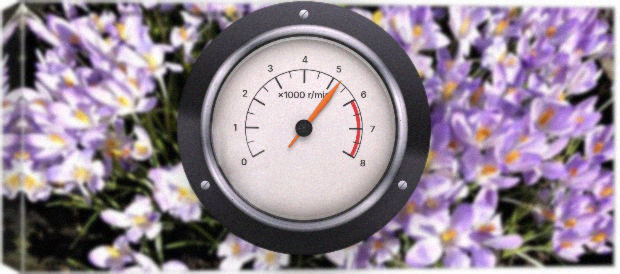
5250; rpm
